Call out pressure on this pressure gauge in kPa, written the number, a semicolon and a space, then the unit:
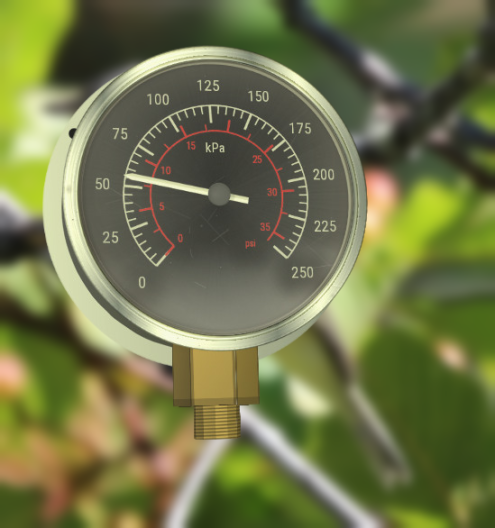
55; kPa
